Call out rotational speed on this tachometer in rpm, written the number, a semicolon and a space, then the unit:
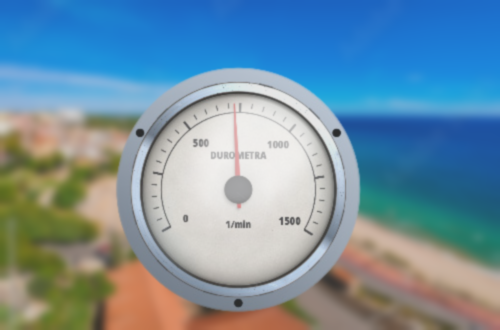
725; rpm
